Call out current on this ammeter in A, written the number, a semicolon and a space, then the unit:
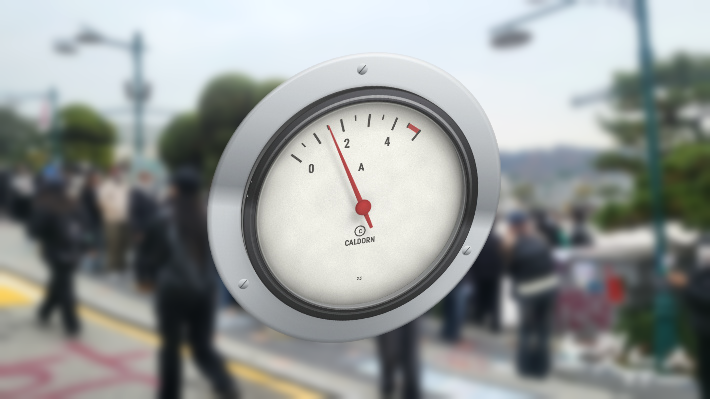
1.5; A
